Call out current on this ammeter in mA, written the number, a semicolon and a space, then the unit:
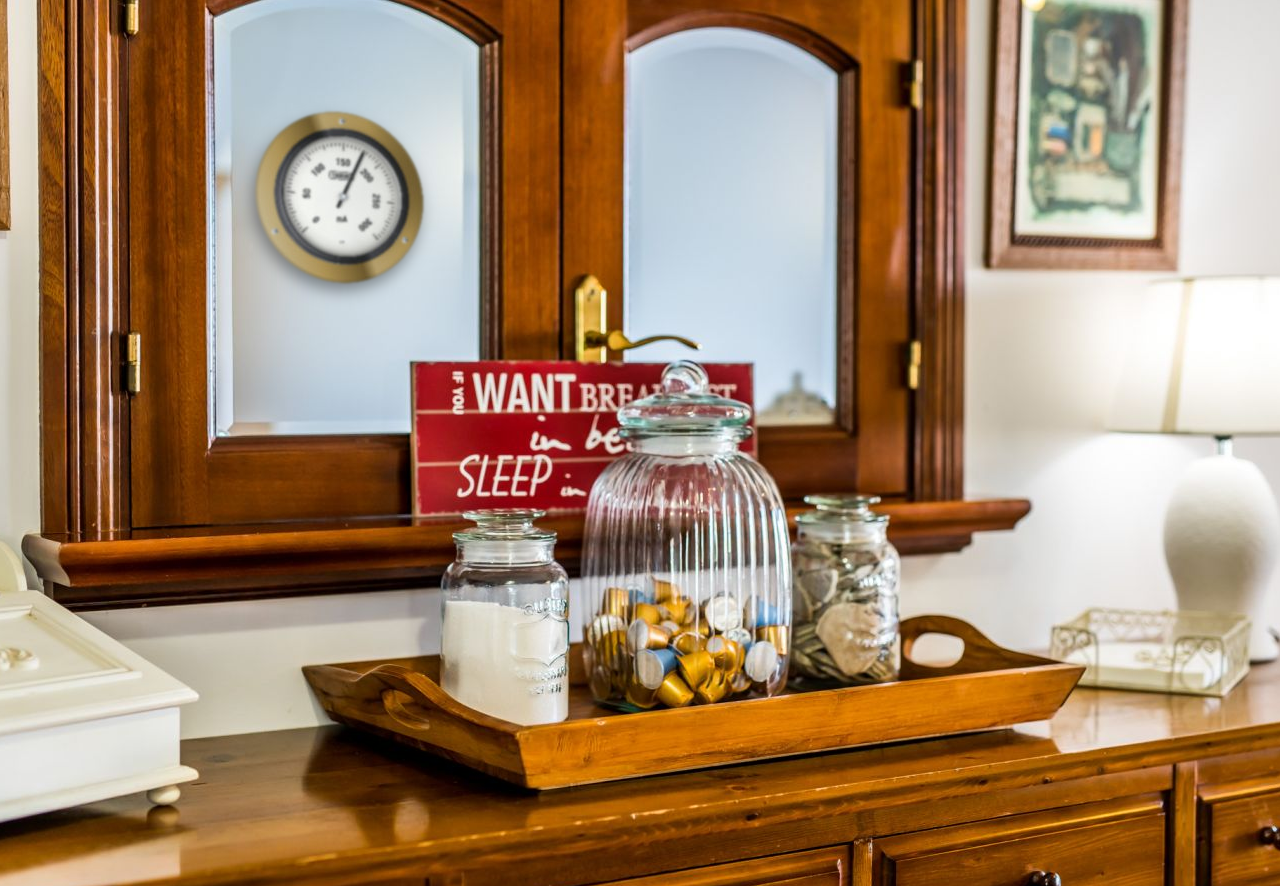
175; mA
